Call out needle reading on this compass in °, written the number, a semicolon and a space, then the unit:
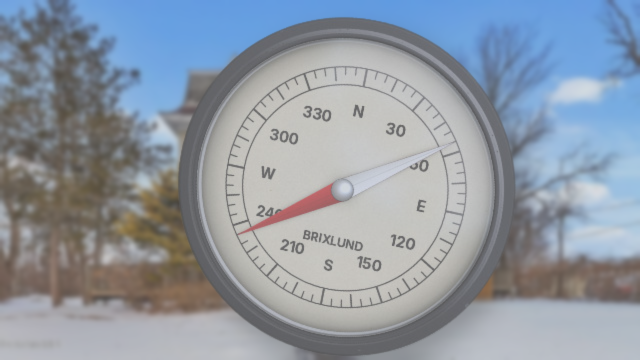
235; °
